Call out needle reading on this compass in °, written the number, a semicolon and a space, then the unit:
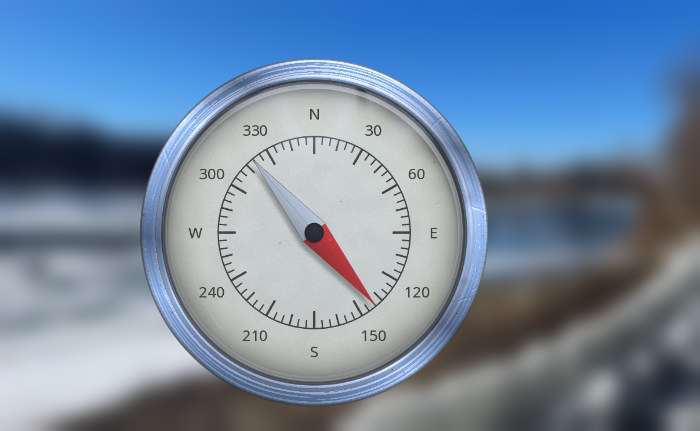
140; °
